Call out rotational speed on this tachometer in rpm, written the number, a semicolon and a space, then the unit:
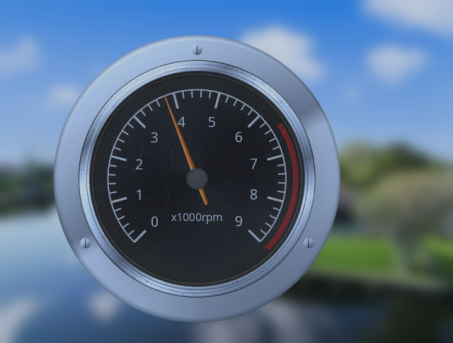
3800; rpm
